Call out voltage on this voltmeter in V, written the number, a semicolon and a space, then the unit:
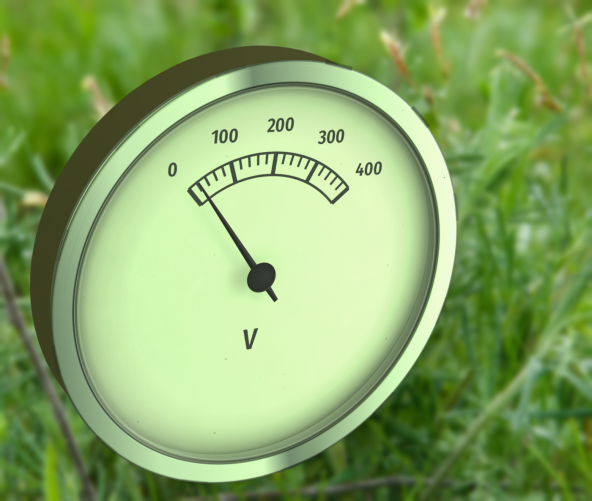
20; V
